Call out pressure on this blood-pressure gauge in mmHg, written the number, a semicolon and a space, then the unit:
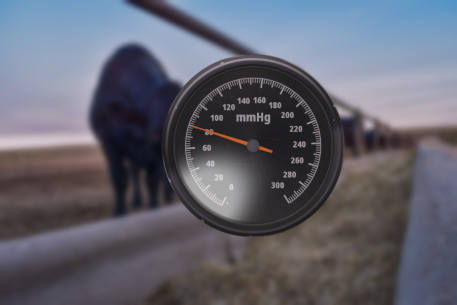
80; mmHg
